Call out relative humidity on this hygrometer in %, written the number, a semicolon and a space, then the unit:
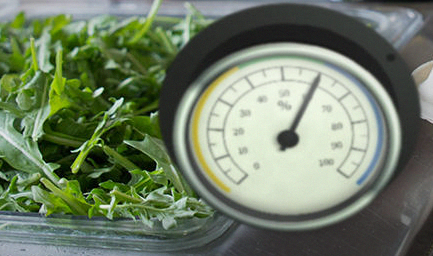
60; %
